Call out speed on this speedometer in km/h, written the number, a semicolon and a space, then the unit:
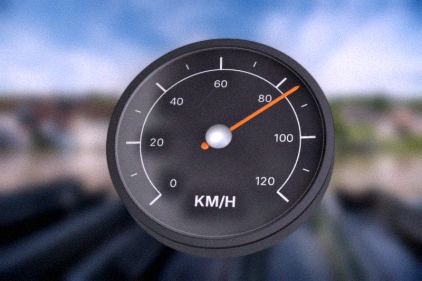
85; km/h
